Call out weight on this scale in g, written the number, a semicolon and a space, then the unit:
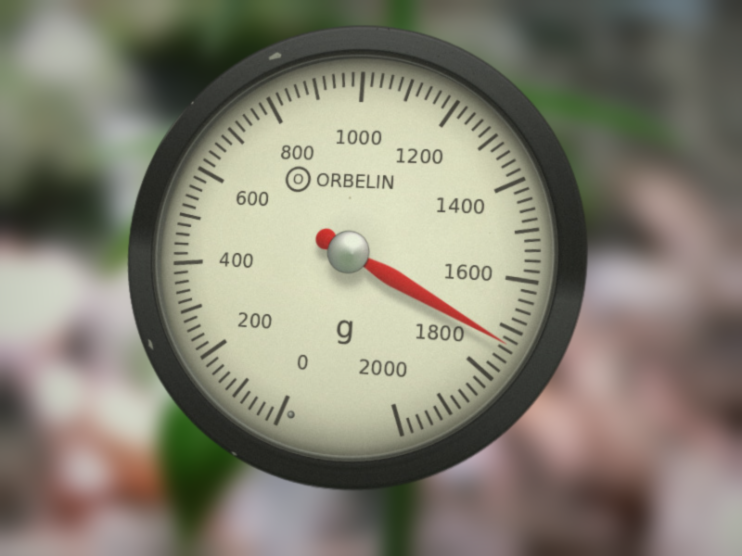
1730; g
